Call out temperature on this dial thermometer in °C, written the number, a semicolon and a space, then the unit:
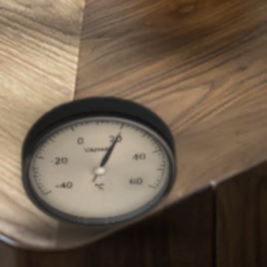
20; °C
